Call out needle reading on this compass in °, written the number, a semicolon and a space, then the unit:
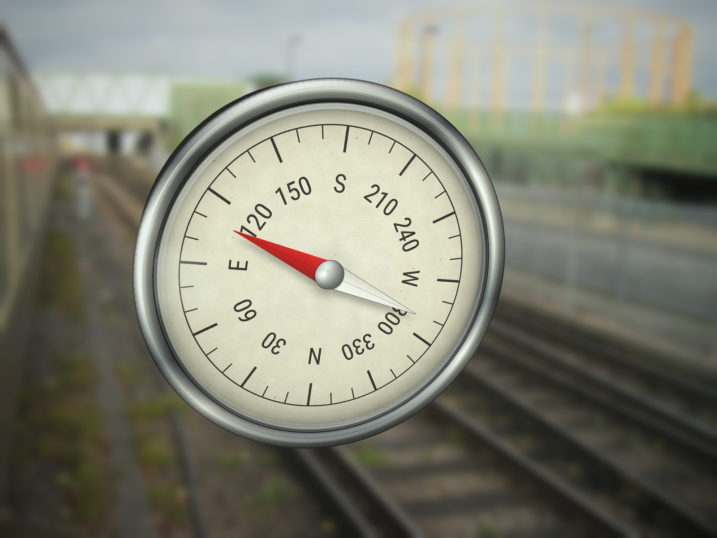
110; °
